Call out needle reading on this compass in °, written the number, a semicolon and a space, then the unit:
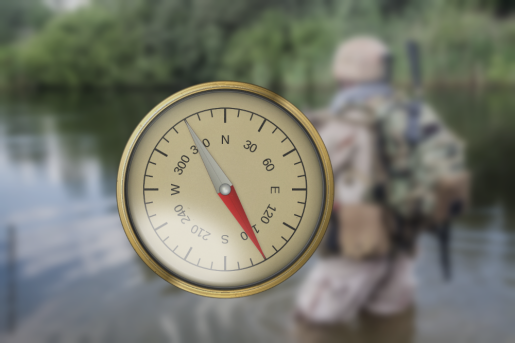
150; °
